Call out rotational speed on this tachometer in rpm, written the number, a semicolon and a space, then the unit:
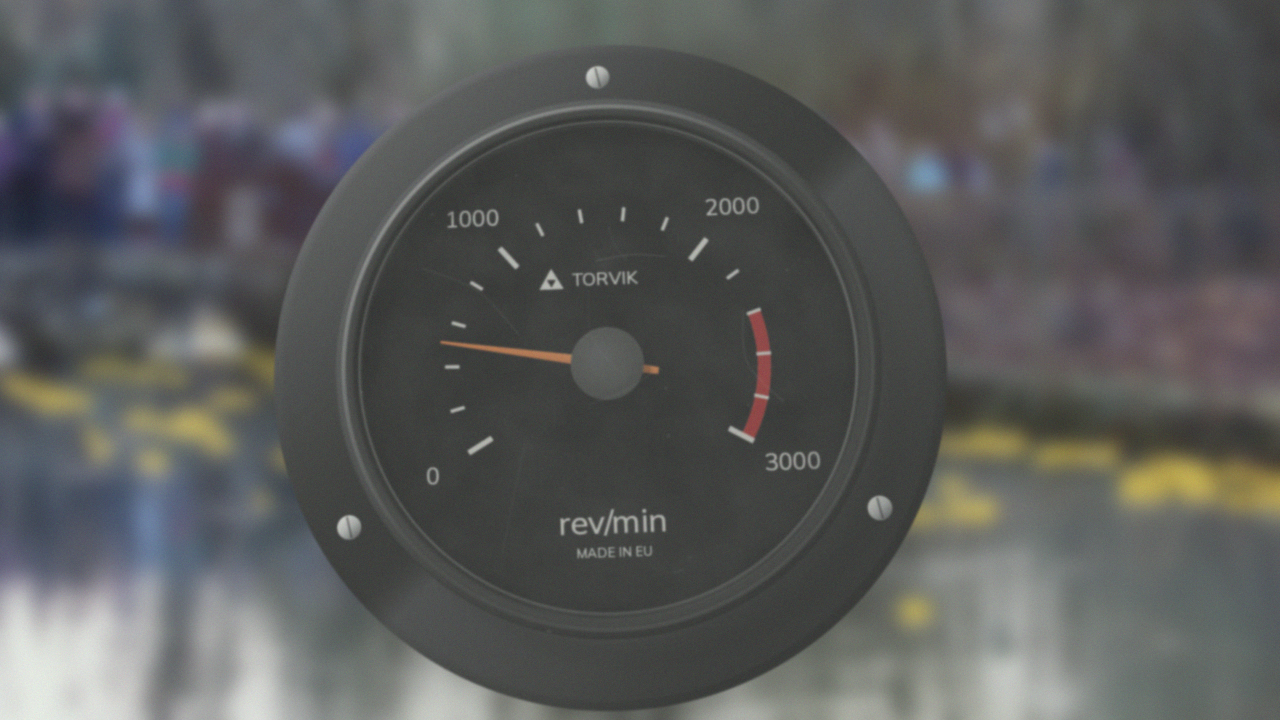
500; rpm
